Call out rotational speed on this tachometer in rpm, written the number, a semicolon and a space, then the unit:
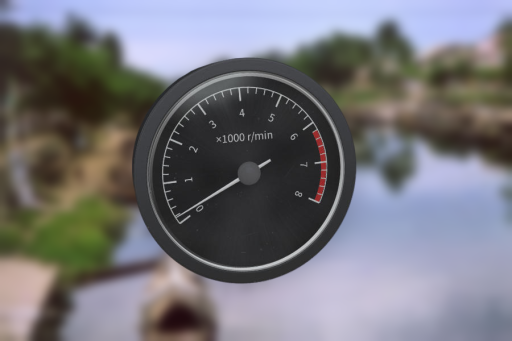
200; rpm
